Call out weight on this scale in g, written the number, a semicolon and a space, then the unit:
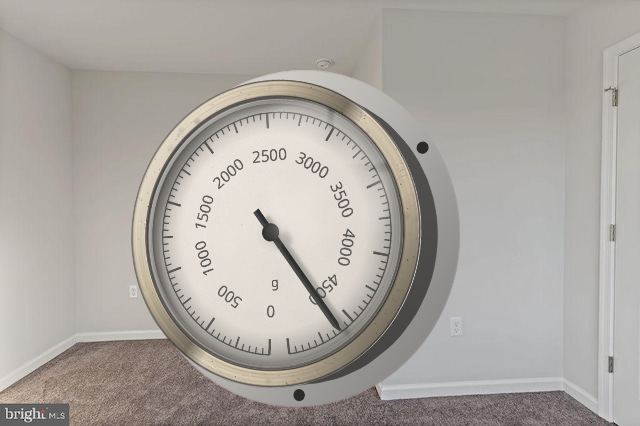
4600; g
